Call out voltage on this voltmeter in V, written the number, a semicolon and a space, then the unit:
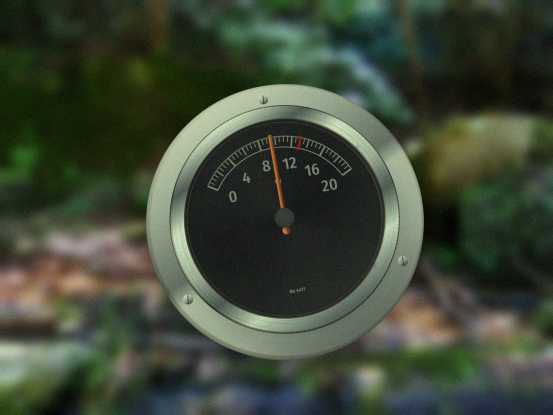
9.5; V
